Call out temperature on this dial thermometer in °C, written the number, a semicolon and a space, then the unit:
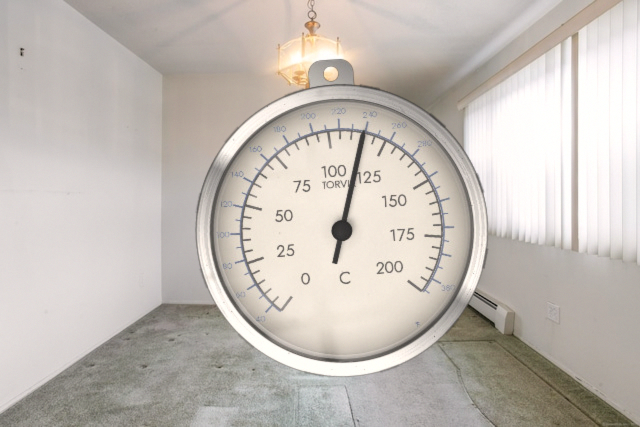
115; °C
